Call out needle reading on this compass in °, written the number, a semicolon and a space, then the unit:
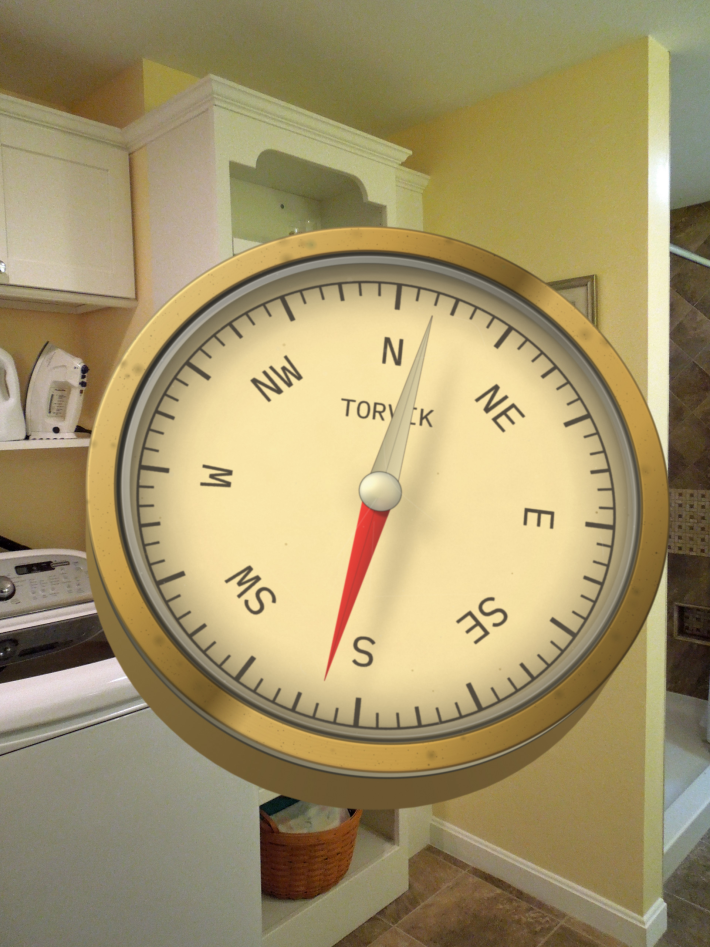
190; °
